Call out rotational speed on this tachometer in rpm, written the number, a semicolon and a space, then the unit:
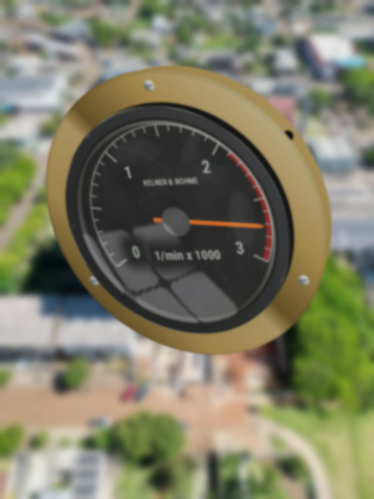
2700; rpm
